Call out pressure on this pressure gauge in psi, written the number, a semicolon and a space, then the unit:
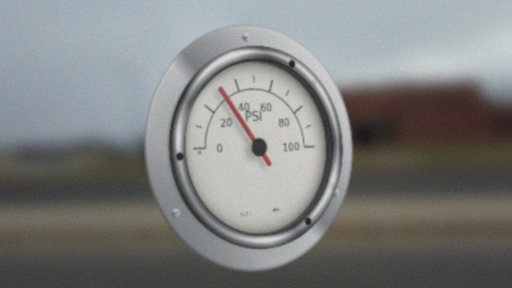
30; psi
